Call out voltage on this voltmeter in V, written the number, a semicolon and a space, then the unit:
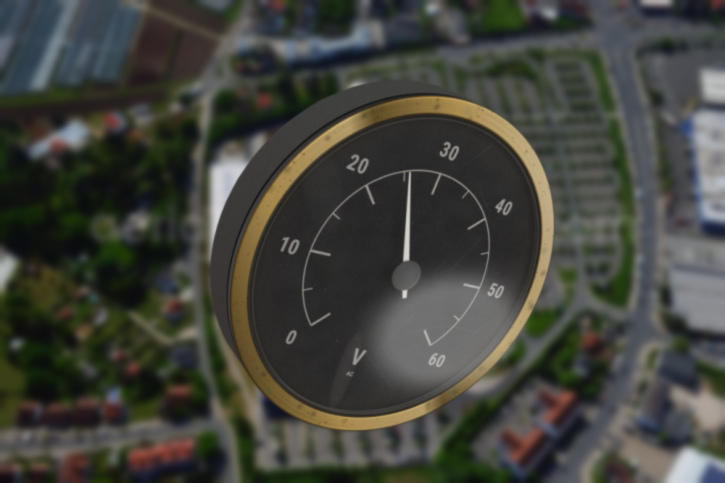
25; V
